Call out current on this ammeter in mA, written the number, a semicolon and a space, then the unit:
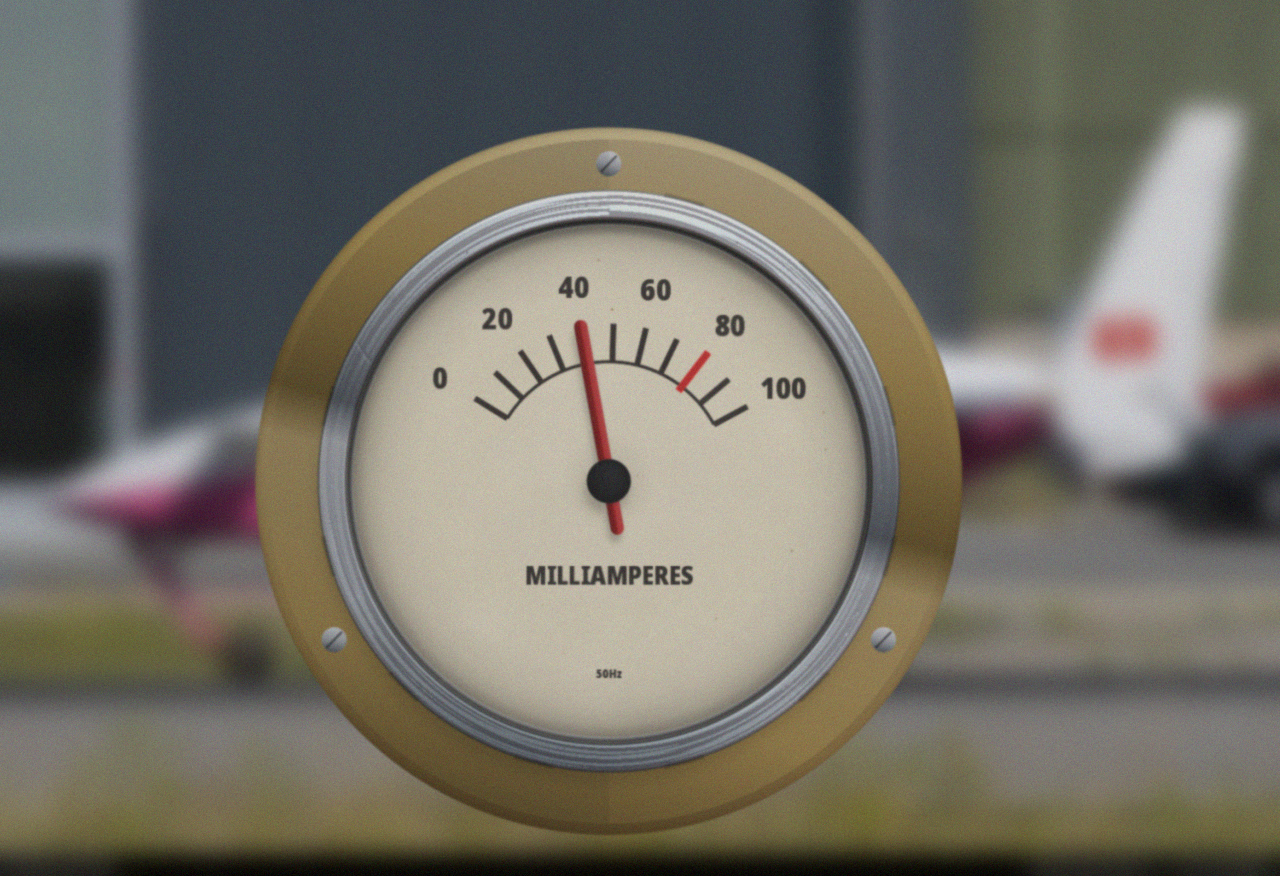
40; mA
